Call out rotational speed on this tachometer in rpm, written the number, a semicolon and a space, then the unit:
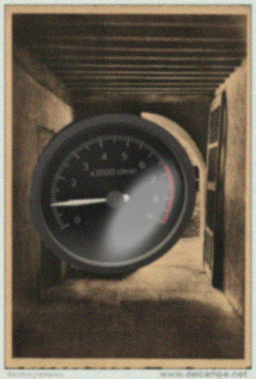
1000; rpm
